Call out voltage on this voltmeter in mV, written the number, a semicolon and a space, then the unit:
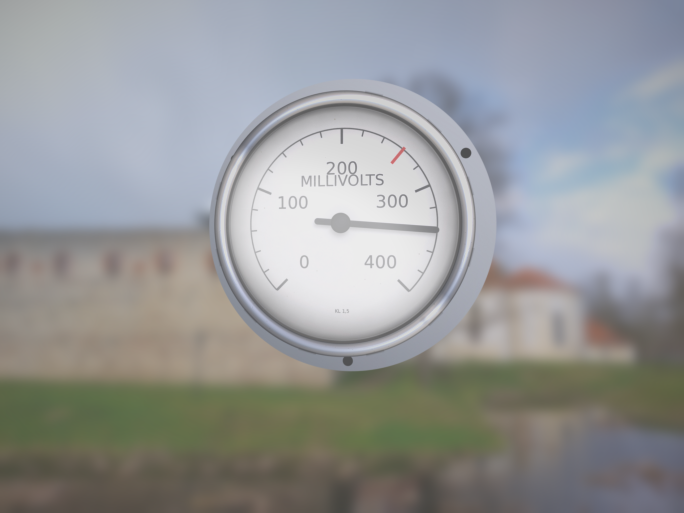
340; mV
